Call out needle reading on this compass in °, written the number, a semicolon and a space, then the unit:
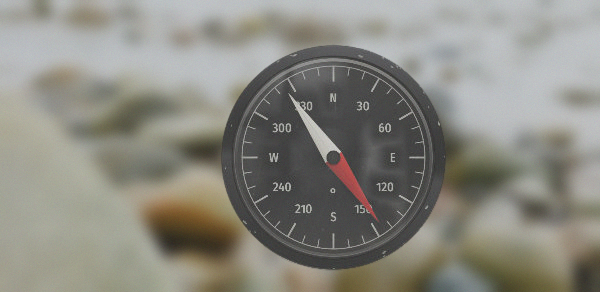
145; °
